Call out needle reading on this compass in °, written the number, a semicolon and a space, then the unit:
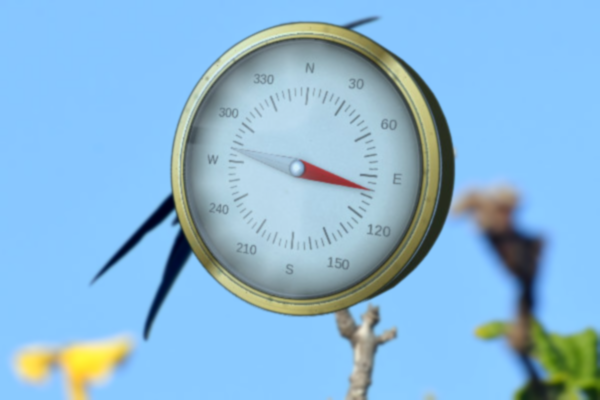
100; °
